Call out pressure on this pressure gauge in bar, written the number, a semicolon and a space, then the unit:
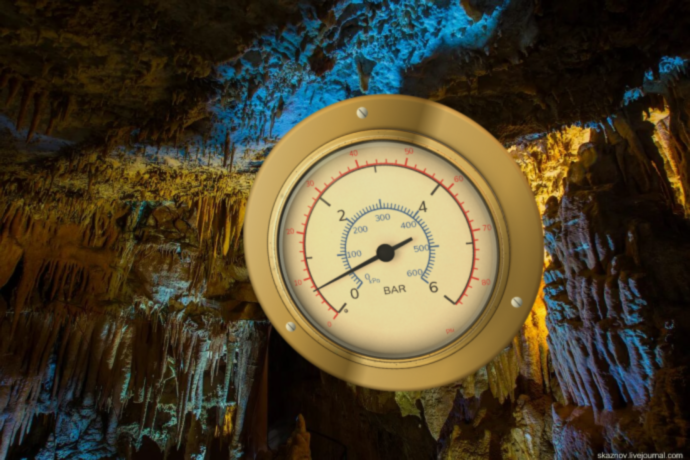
0.5; bar
